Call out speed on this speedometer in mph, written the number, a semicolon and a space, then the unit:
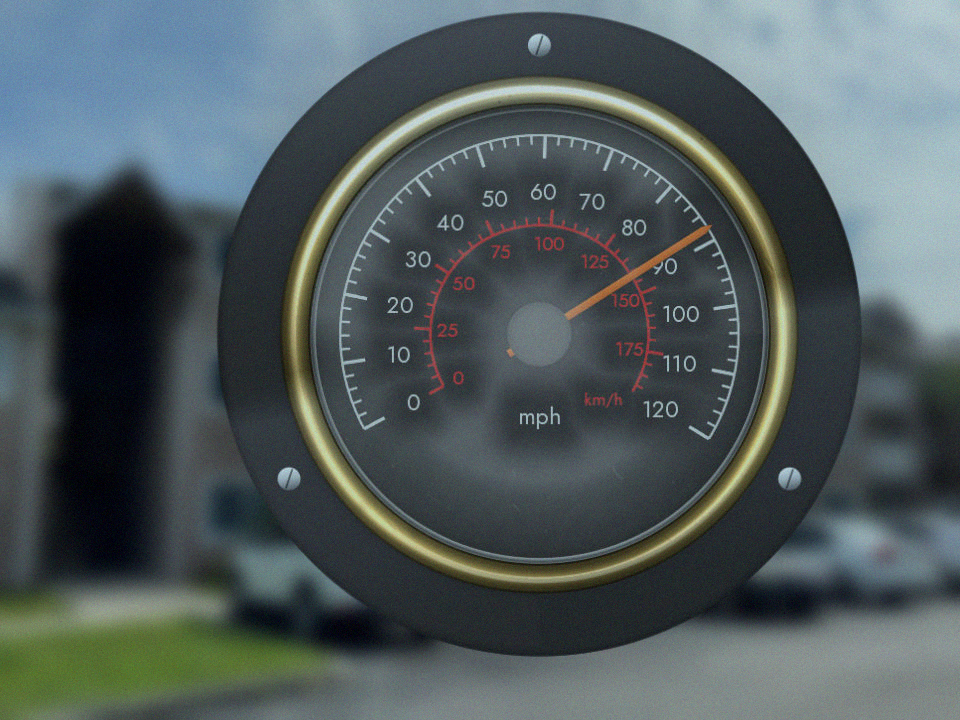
88; mph
